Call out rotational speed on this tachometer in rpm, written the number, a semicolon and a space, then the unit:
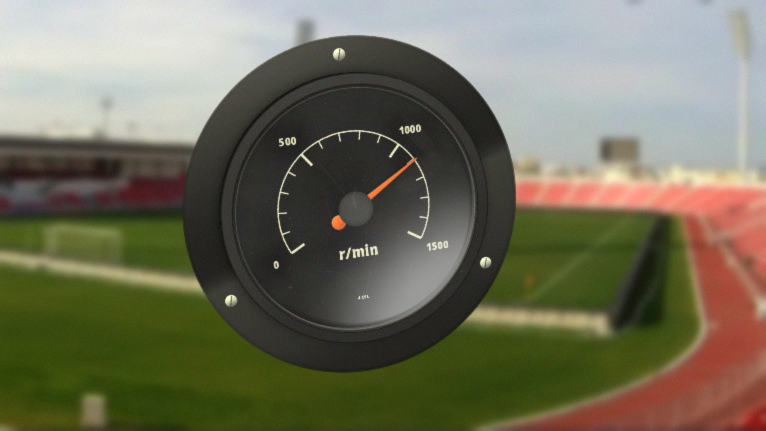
1100; rpm
